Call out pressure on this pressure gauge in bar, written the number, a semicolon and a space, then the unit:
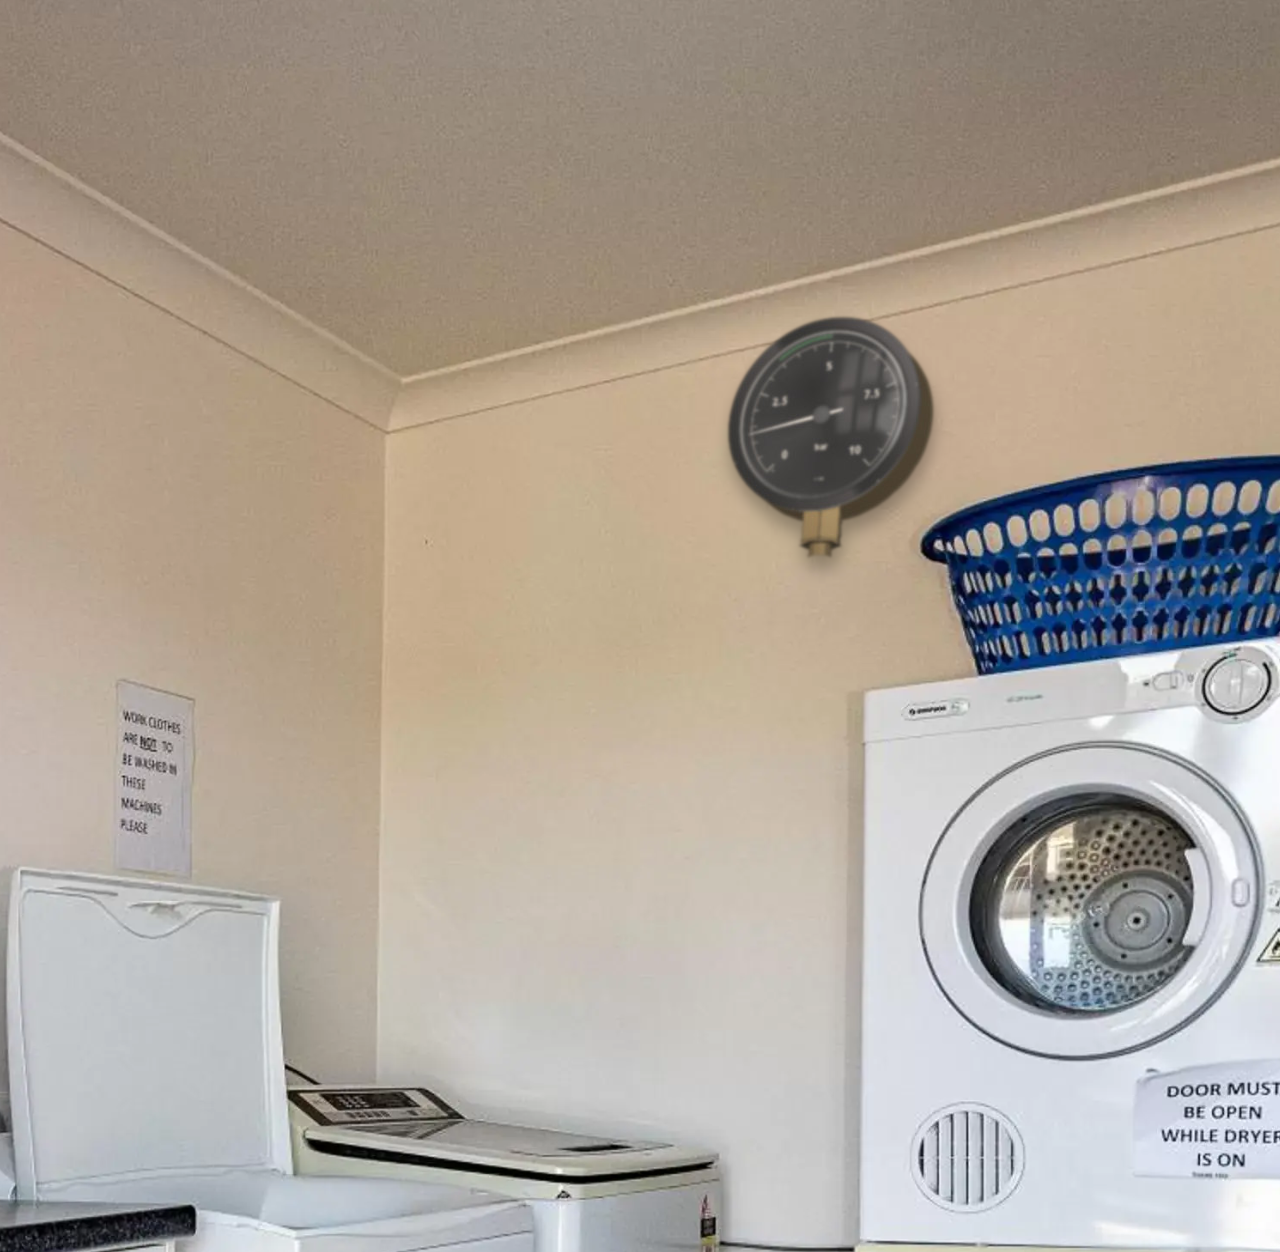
1.25; bar
